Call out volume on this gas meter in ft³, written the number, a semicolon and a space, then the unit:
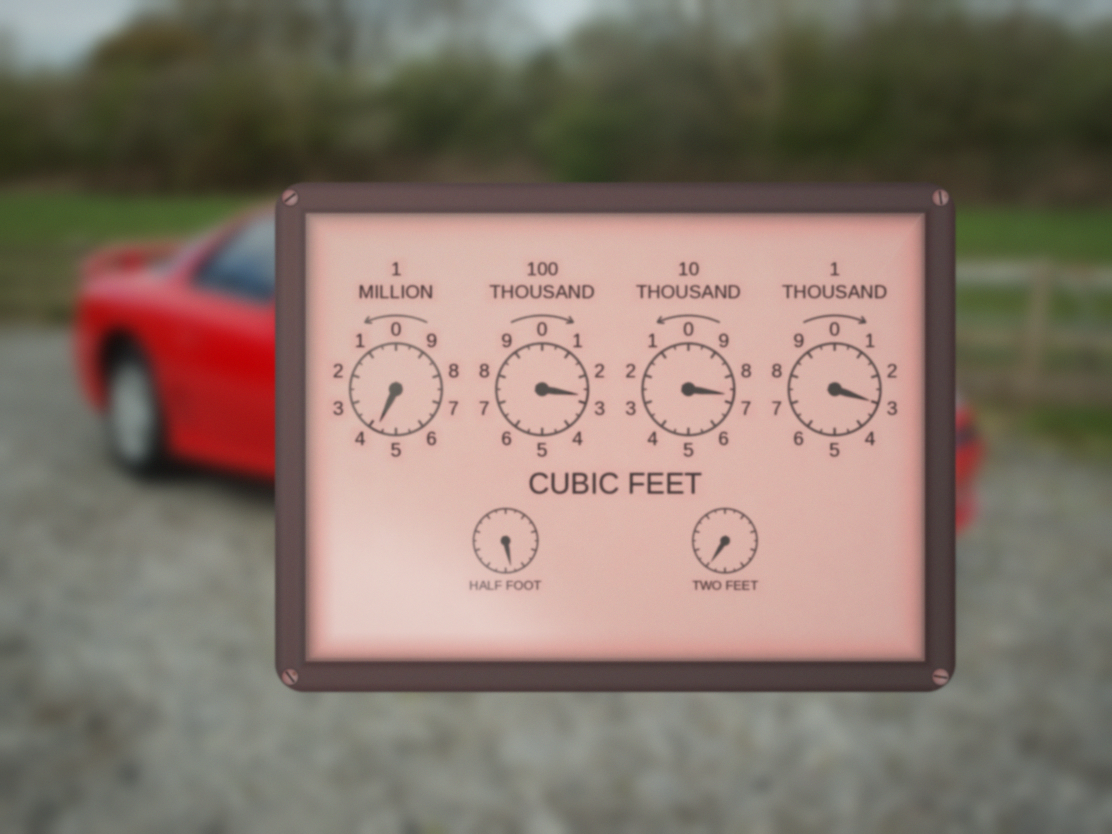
427300; ft³
